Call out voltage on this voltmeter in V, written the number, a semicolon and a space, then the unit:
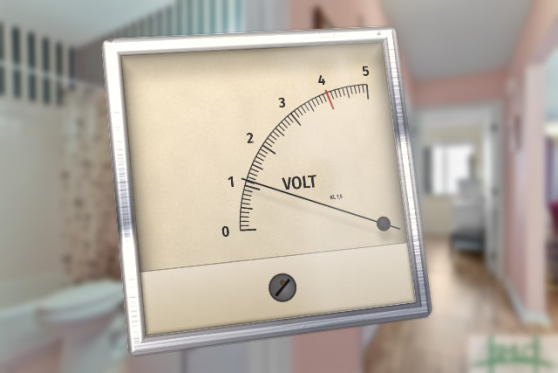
1.1; V
